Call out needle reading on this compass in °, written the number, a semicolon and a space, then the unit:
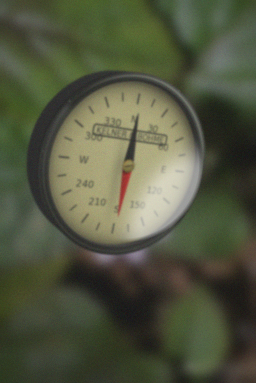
180; °
